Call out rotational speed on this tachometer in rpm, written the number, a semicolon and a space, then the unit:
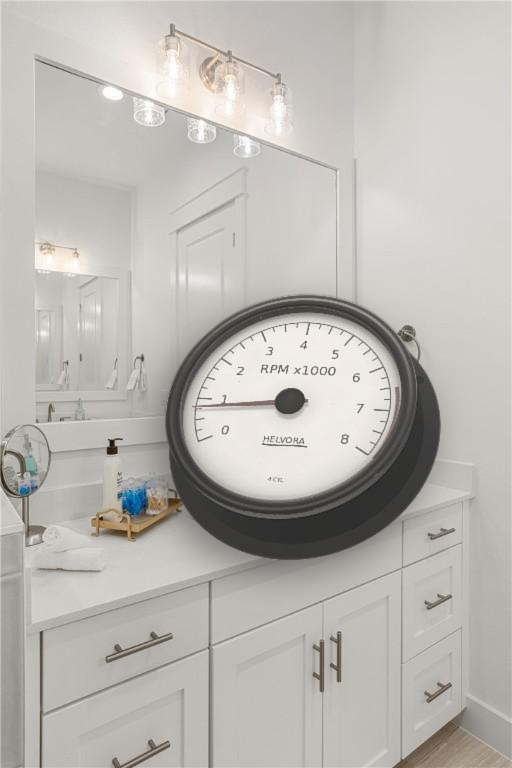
750; rpm
